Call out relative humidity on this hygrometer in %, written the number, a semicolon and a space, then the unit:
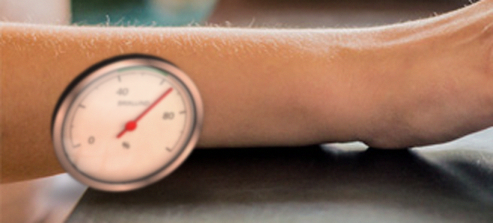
65; %
